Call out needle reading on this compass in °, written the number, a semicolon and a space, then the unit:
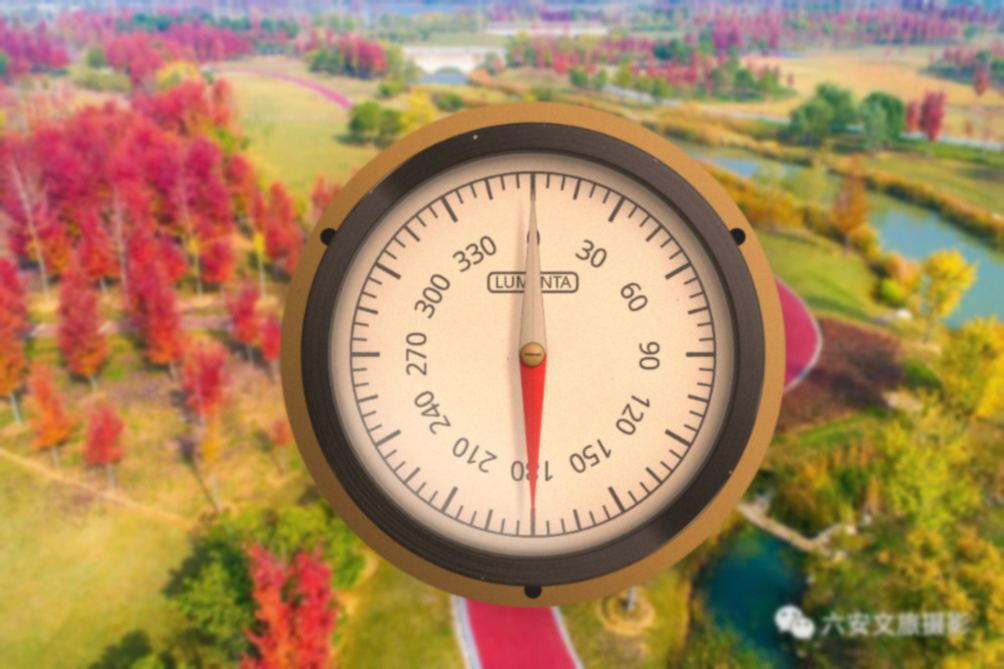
180; °
